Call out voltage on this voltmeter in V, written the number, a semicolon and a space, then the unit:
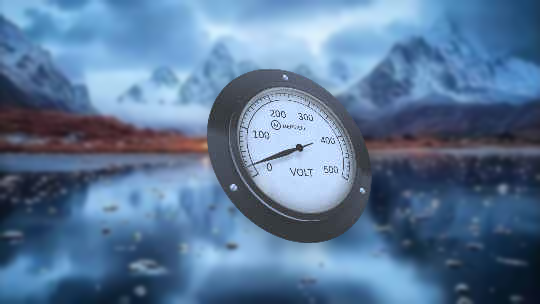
20; V
